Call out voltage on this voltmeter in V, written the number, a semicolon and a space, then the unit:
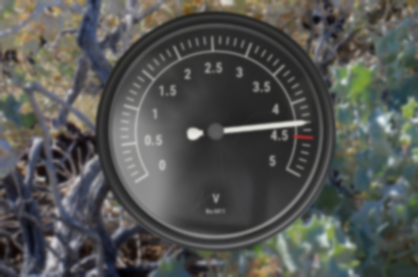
4.3; V
